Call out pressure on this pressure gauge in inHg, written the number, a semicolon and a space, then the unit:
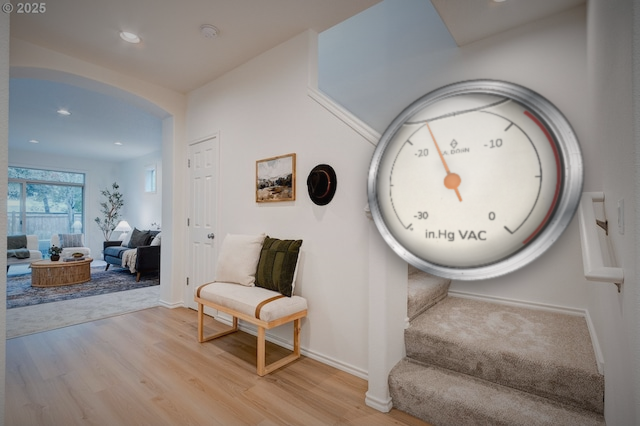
-17.5; inHg
